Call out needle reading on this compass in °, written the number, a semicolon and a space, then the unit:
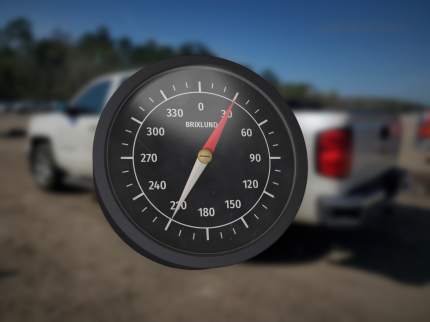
30; °
